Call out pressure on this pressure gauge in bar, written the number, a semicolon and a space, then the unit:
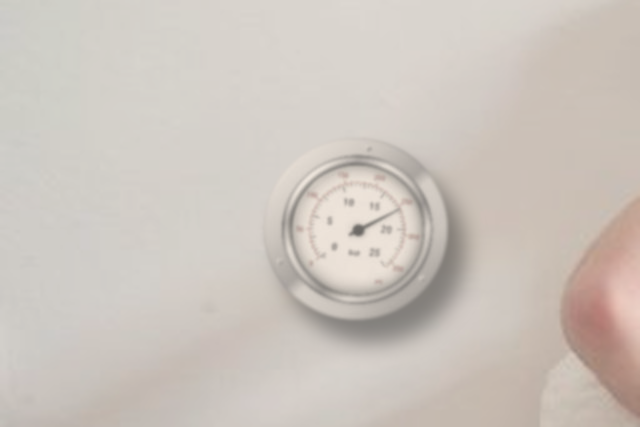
17.5; bar
